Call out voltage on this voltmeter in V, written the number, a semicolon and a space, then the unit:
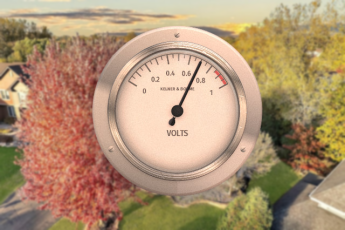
0.7; V
